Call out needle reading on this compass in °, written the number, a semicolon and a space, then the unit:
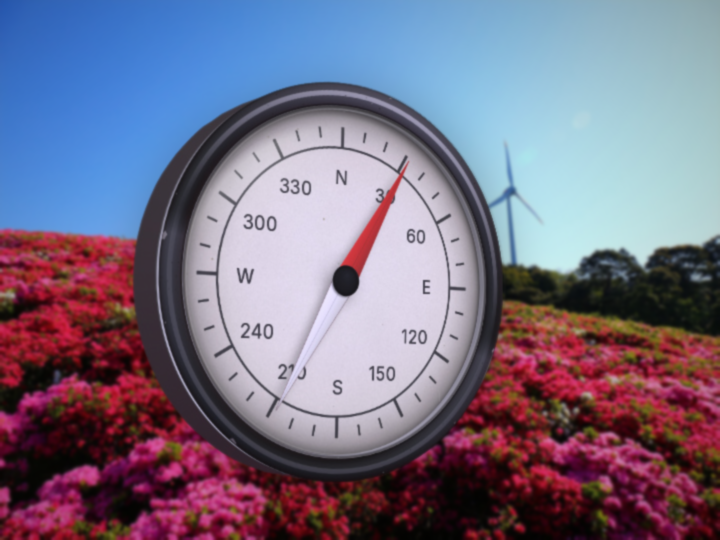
30; °
